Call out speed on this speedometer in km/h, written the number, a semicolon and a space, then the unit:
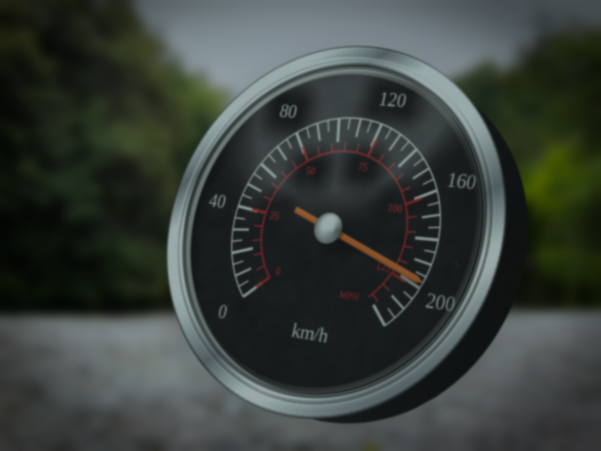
197.5; km/h
